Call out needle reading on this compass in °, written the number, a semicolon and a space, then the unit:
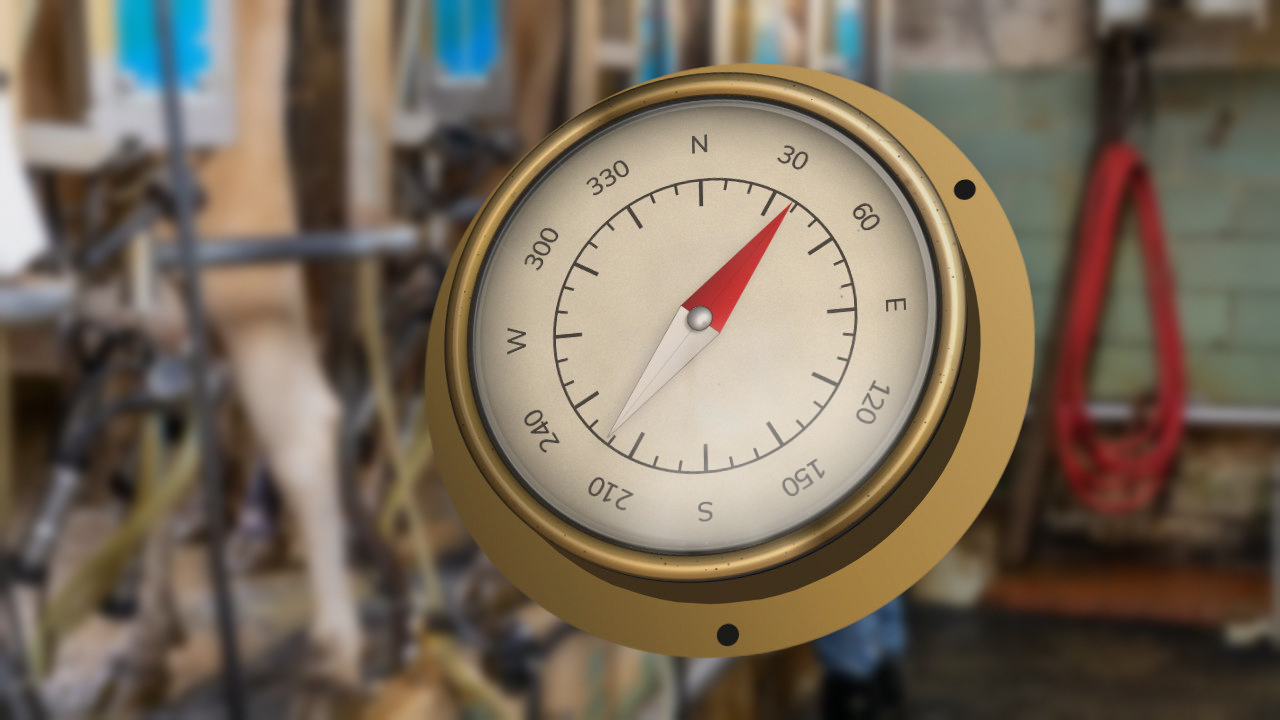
40; °
